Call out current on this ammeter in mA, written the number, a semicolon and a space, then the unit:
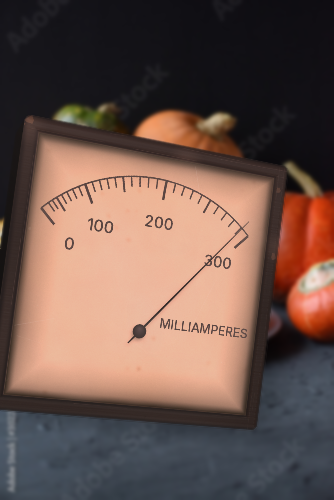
290; mA
